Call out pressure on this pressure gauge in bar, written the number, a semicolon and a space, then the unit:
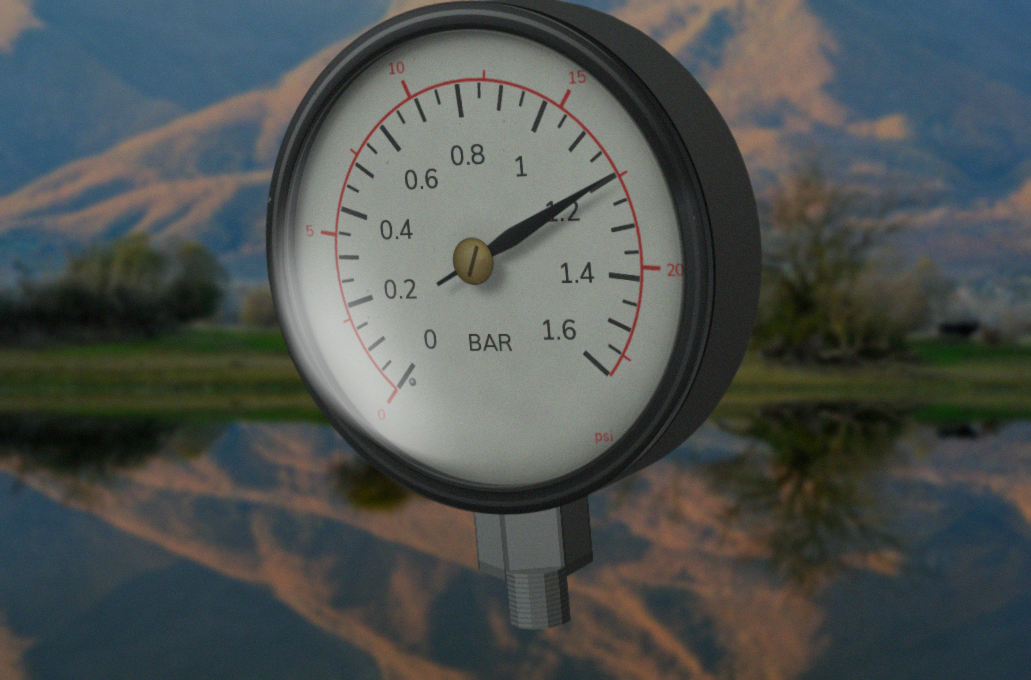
1.2; bar
